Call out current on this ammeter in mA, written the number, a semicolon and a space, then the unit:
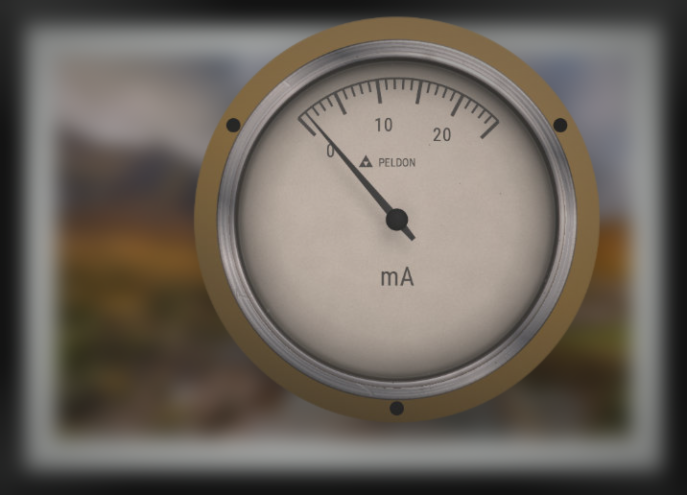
1; mA
